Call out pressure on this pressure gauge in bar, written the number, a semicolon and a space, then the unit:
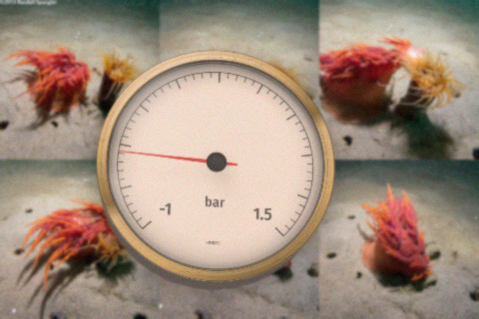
-0.55; bar
